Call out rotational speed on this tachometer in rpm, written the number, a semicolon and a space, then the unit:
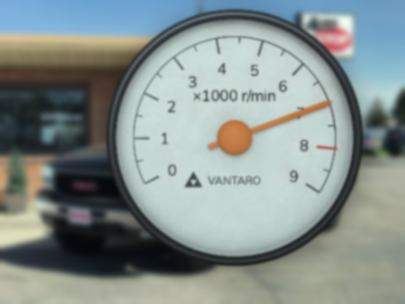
7000; rpm
